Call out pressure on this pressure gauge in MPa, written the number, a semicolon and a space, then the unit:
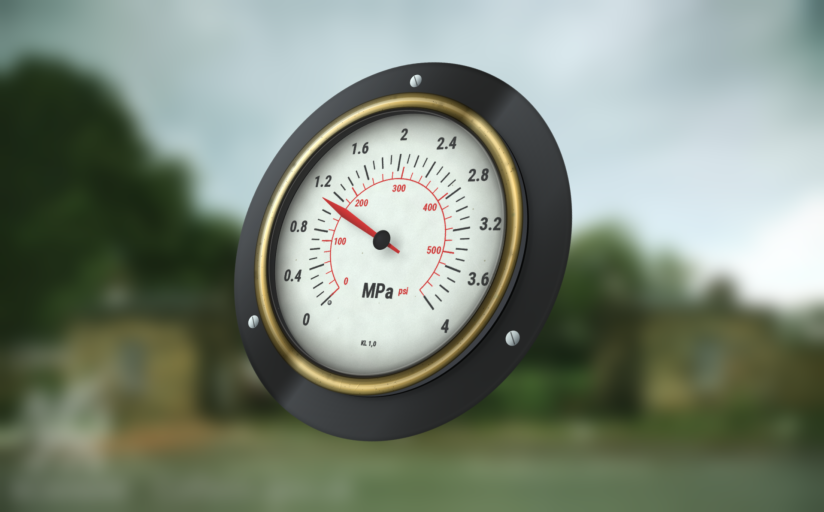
1.1; MPa
